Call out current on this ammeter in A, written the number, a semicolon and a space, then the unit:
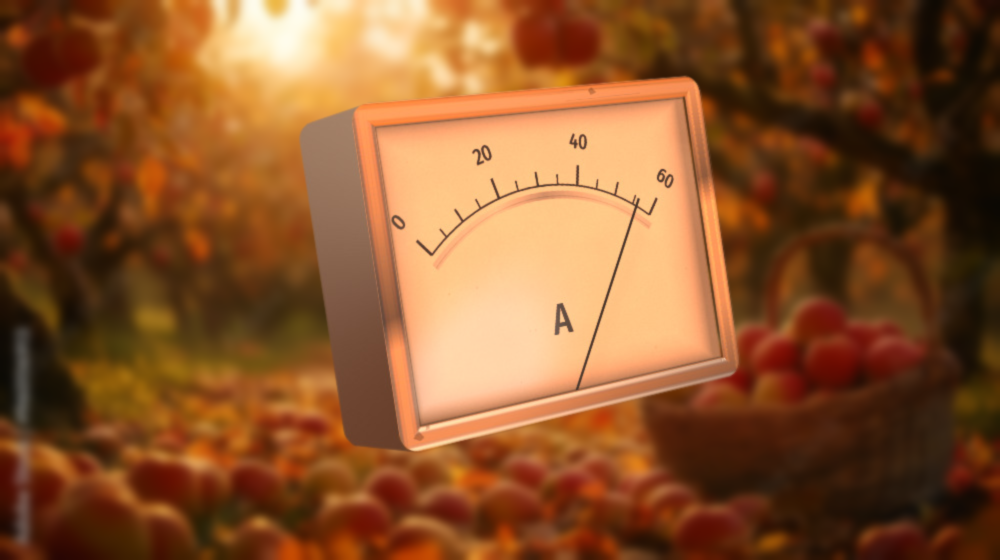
55; A
